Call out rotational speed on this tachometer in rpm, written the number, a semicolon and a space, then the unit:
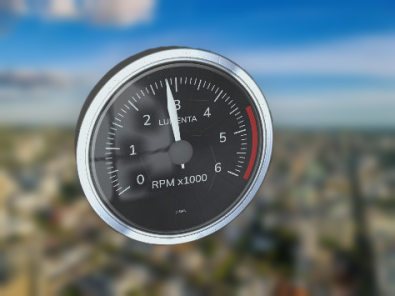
2800; rpm
